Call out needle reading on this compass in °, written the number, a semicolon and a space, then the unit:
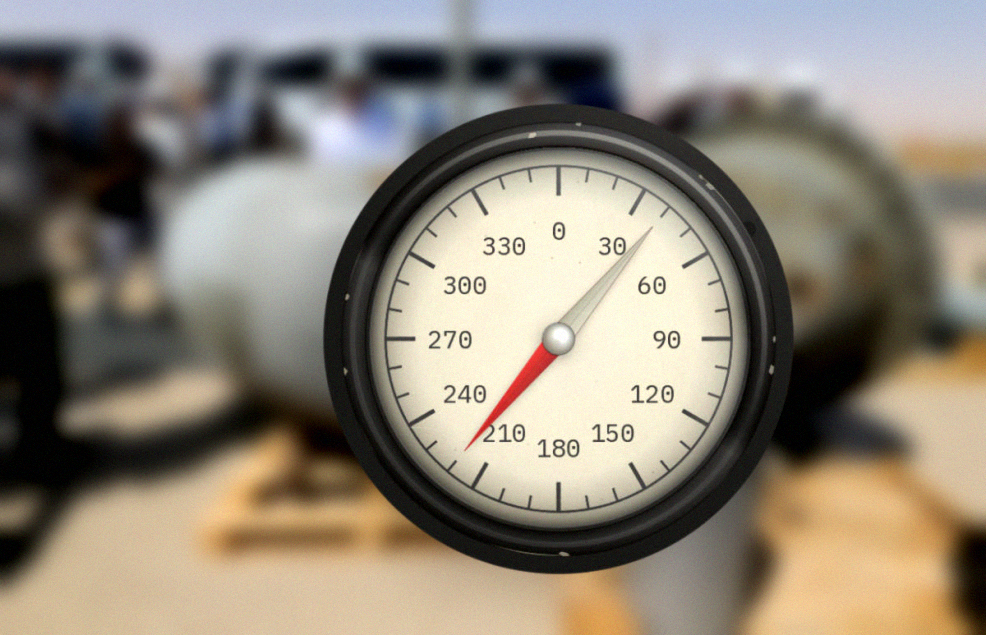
220; °
